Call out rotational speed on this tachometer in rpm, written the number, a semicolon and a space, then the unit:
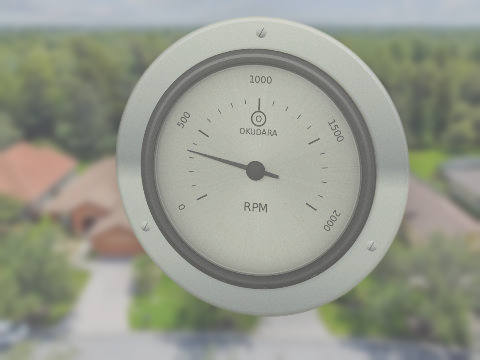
350; rpm
